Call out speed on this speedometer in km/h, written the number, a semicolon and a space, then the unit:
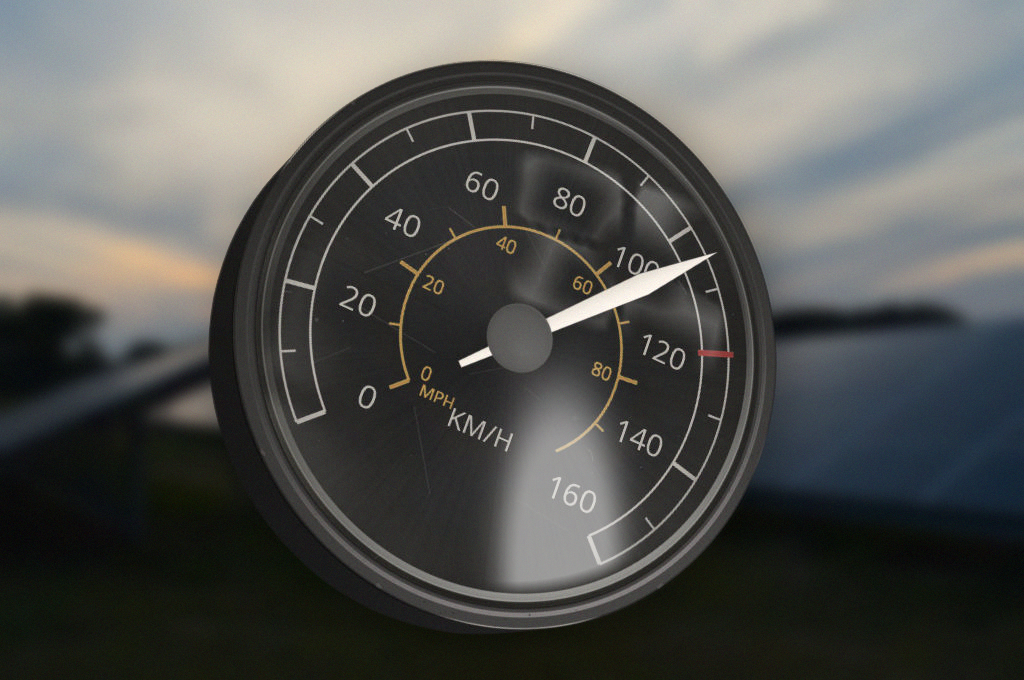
105; km/h
